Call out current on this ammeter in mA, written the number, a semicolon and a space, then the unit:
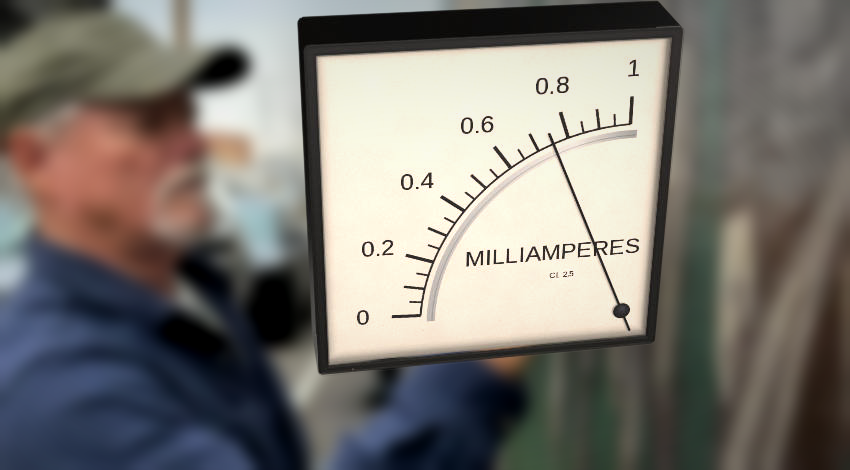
0.75; mA
